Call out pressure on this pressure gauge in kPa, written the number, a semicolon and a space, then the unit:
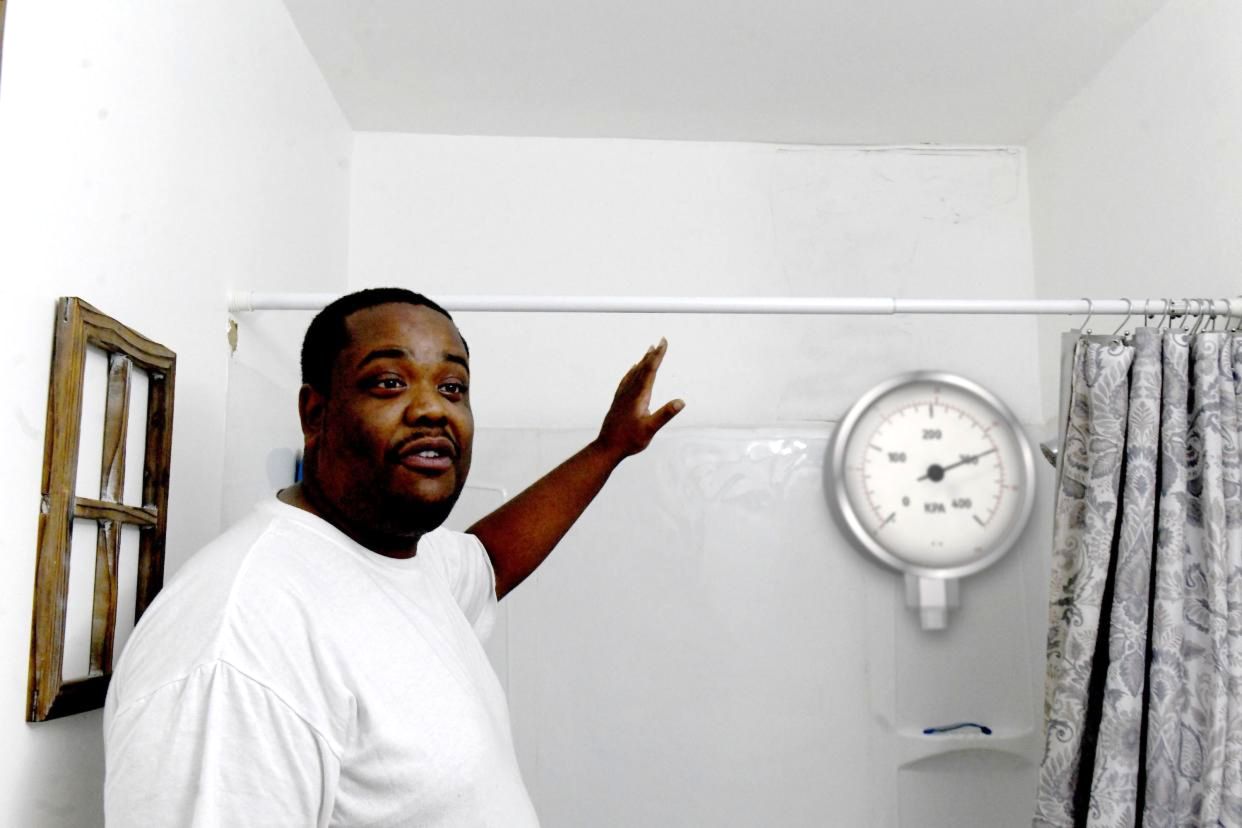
300; kPa
